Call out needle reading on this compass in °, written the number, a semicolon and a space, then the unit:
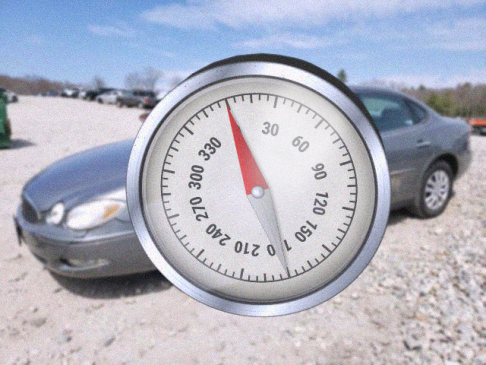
0; °
